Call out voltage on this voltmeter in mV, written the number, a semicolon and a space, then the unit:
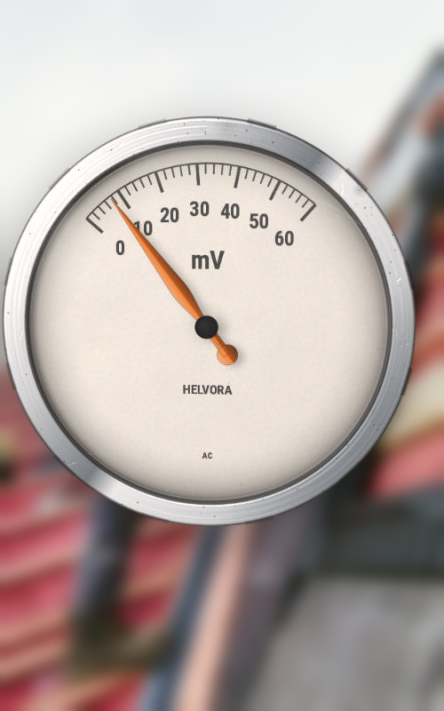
8; mV
